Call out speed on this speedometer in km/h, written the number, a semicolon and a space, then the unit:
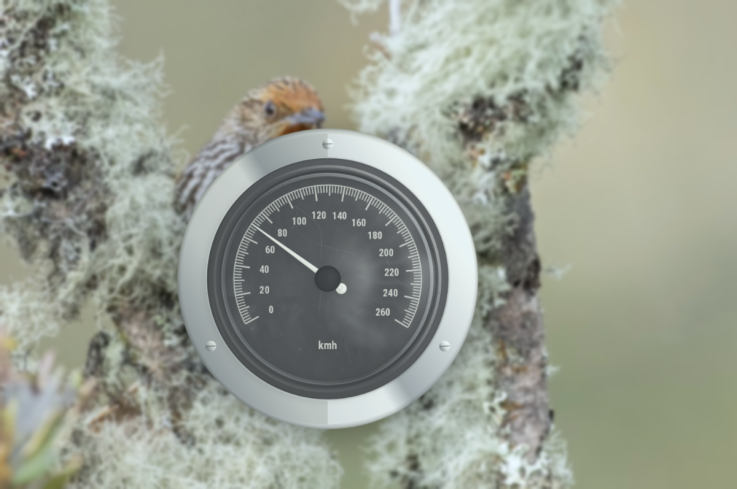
70; km/h
